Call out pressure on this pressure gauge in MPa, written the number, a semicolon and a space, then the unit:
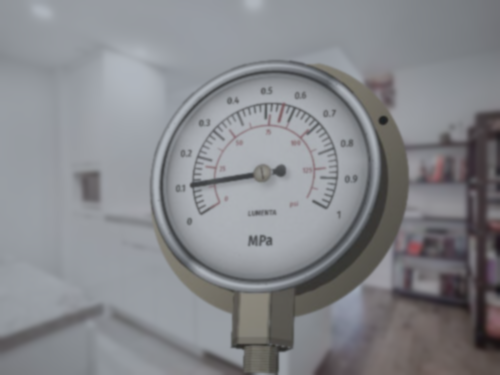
0.1; MPa
